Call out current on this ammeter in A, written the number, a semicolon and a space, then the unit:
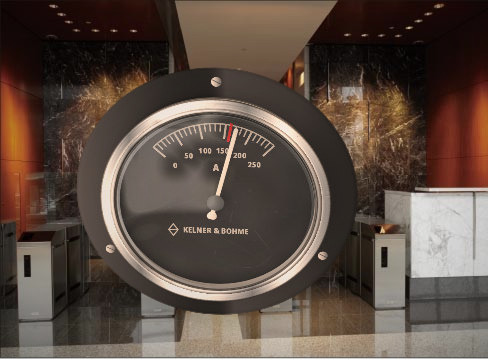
170; A
